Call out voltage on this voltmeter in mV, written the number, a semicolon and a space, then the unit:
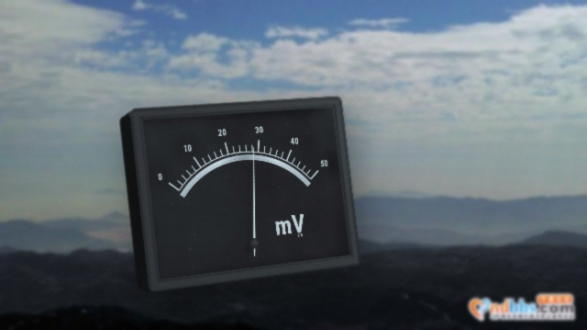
28; mV
